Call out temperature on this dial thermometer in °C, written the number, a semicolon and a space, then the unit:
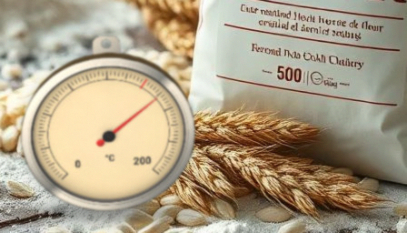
137.5; °C
